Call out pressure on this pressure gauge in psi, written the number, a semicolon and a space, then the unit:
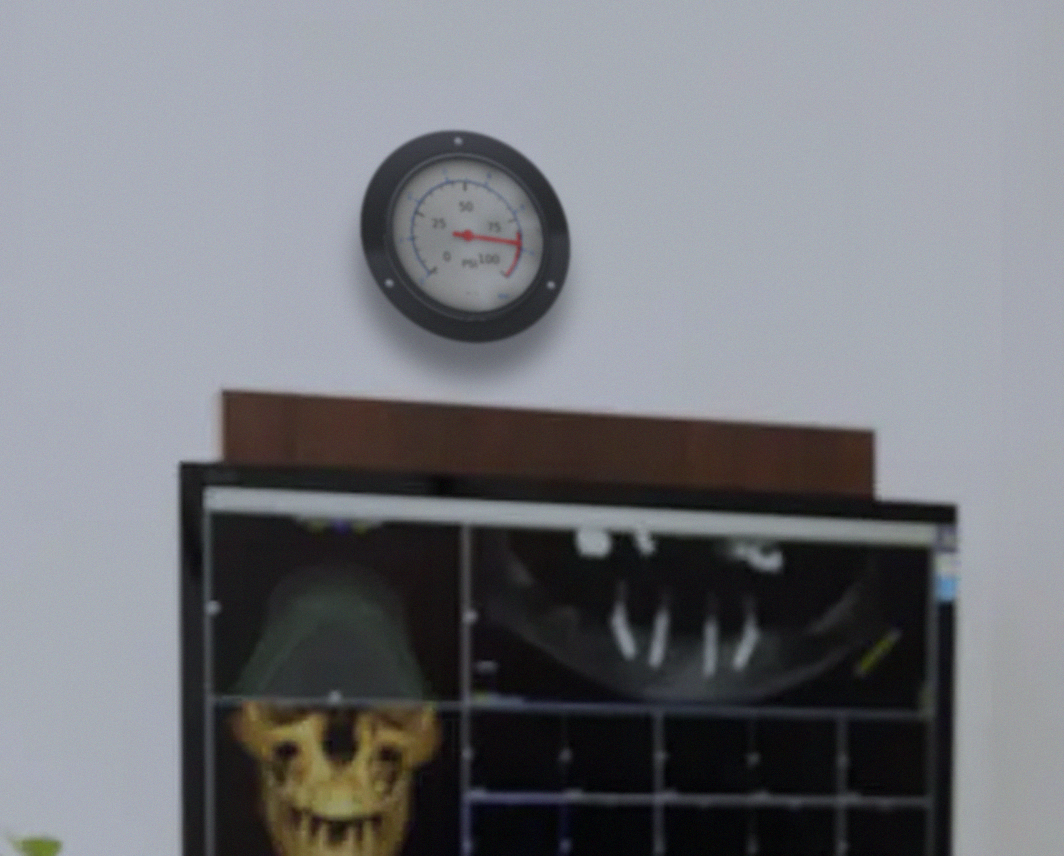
85; psi
